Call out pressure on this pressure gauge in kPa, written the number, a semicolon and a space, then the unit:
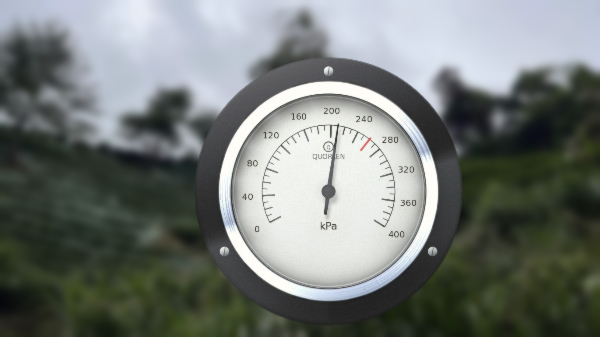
210; kPa
